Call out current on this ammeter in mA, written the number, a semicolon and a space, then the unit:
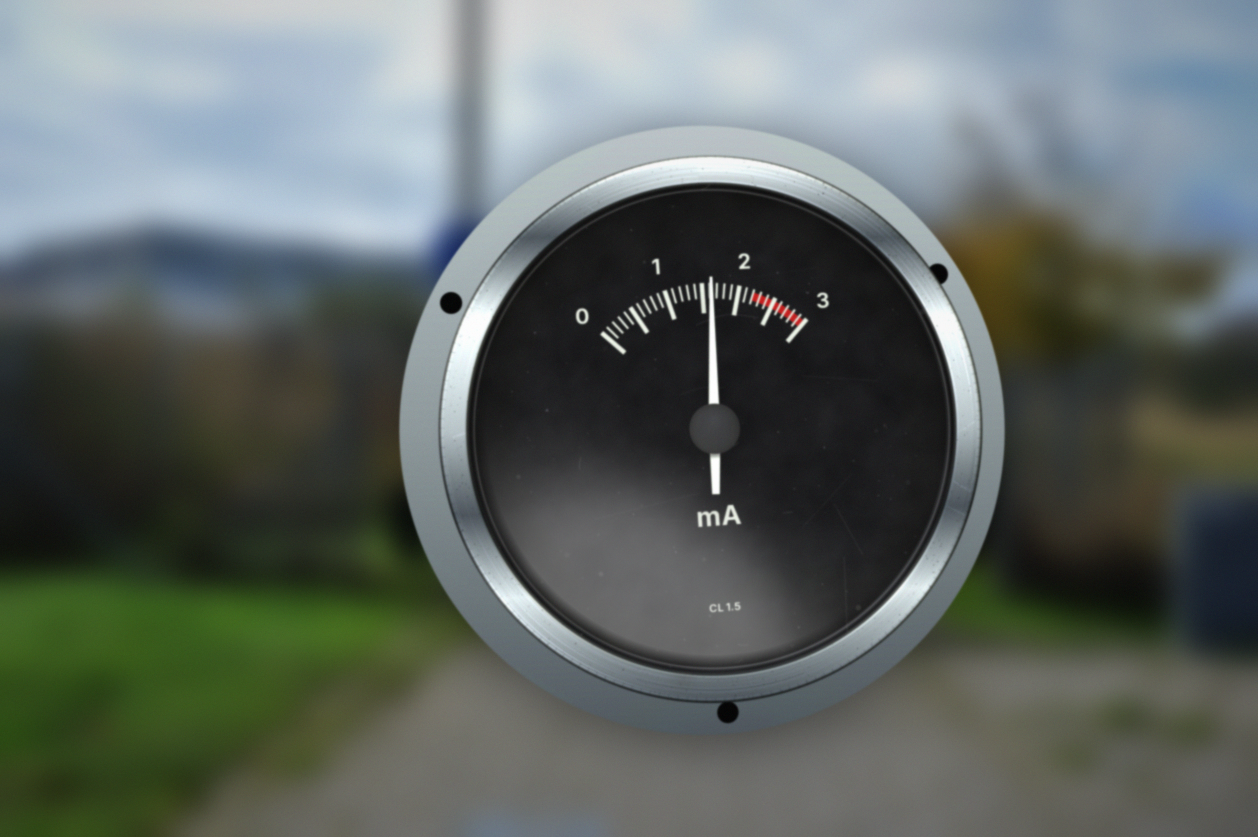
1.6; mA
